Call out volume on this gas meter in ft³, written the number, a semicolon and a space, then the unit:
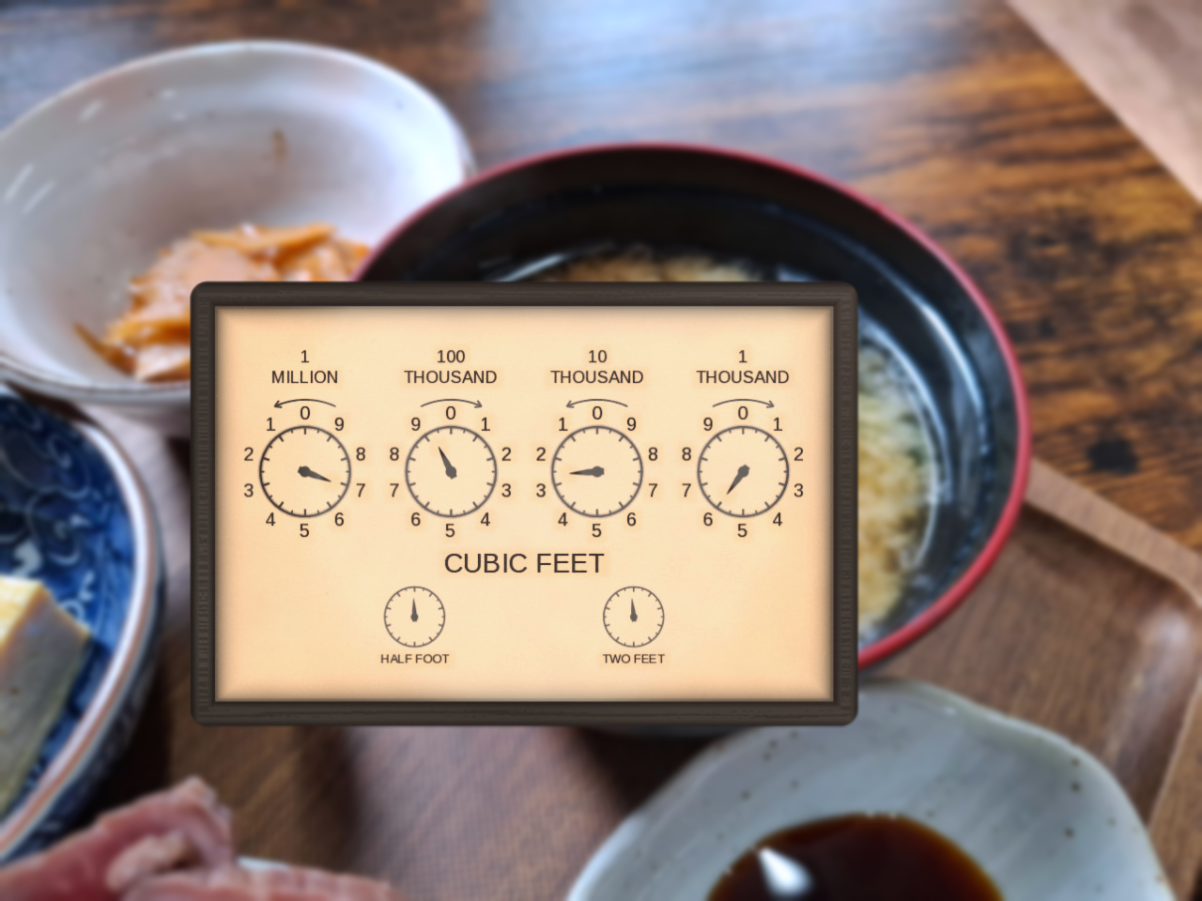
692600; ft³
